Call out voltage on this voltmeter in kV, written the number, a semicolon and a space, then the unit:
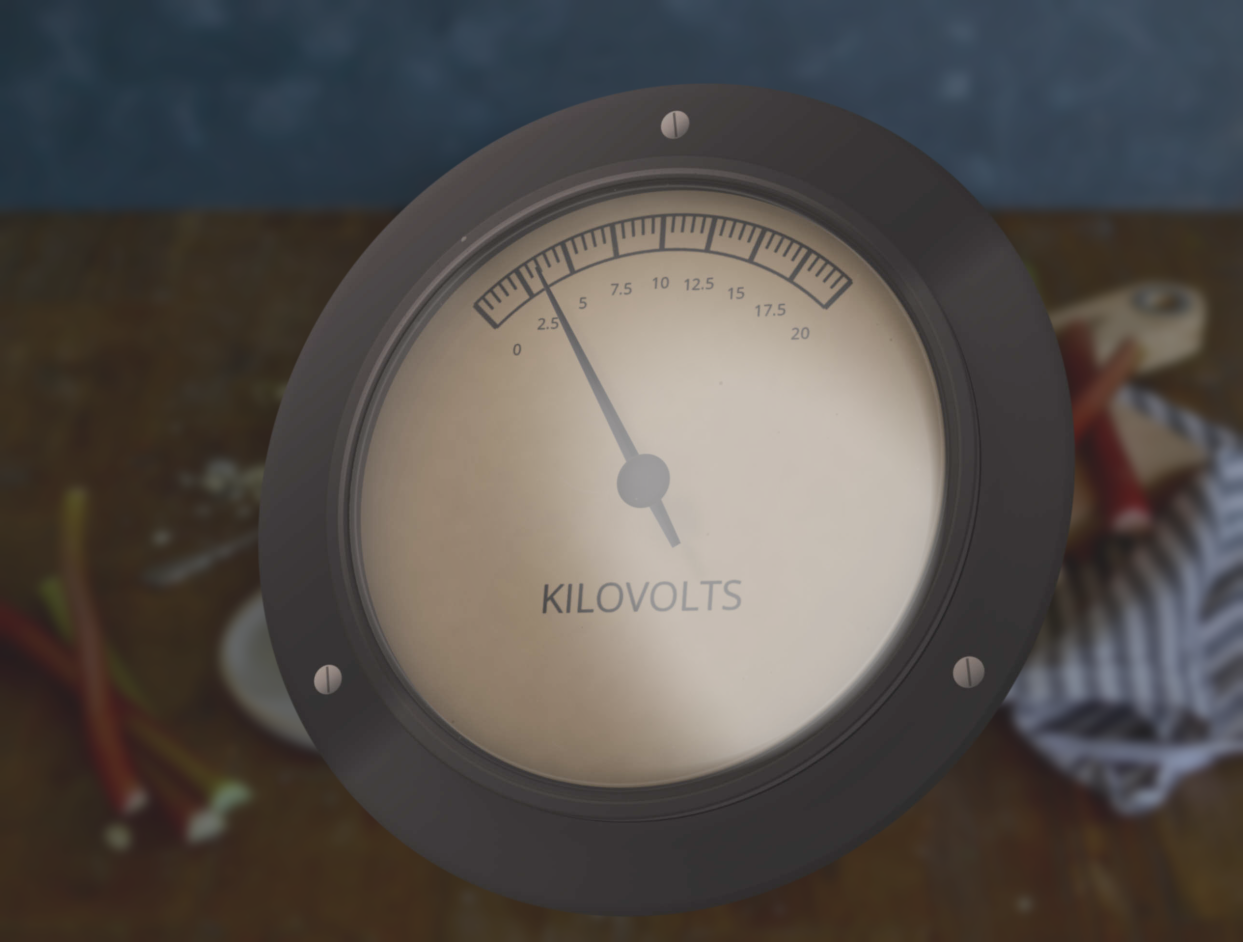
3.5; kV
